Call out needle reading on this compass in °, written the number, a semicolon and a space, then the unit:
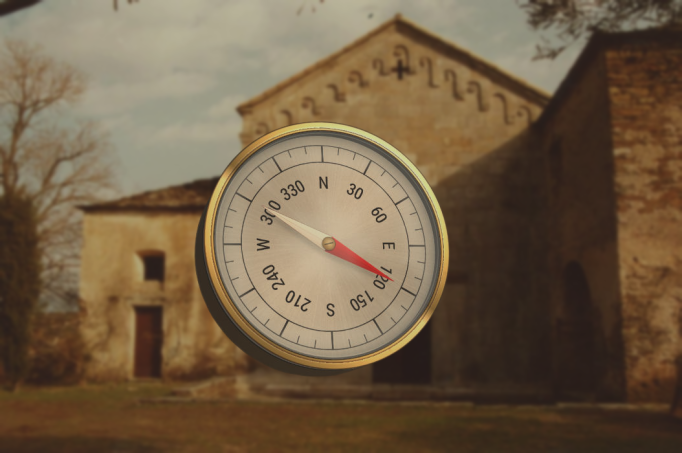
120; °
